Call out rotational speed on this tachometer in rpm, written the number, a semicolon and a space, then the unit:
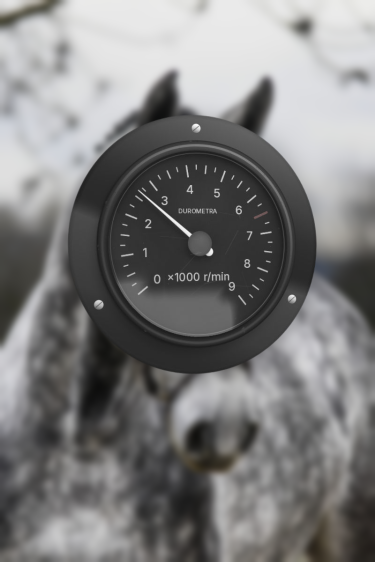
2625; rpm
